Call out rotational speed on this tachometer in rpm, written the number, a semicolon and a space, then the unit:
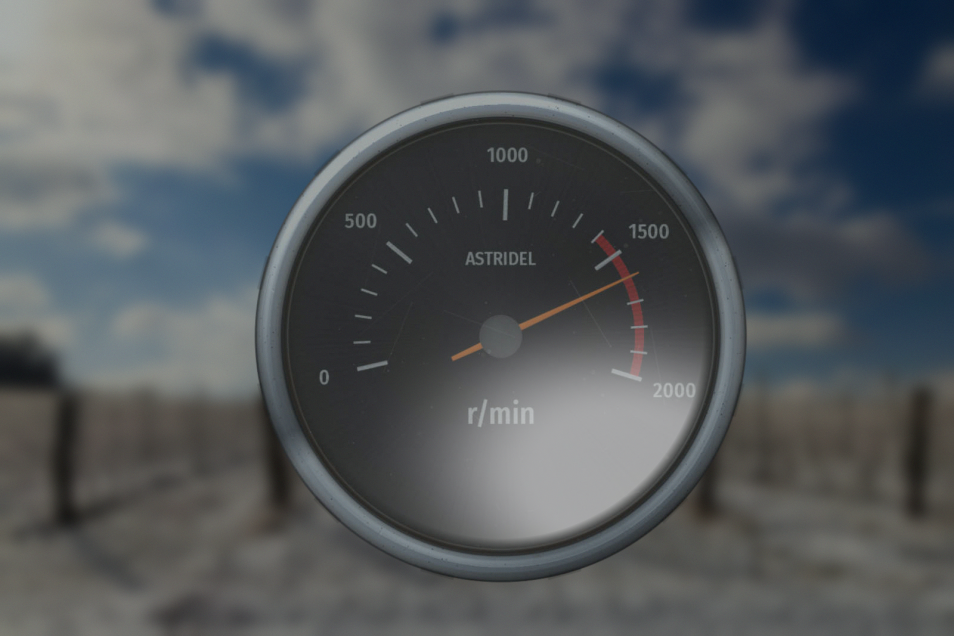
1600; rpm
